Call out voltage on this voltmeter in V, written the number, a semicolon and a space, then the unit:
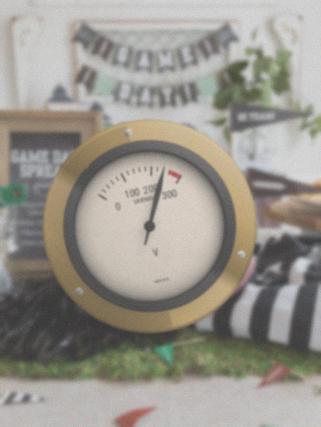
240; V
